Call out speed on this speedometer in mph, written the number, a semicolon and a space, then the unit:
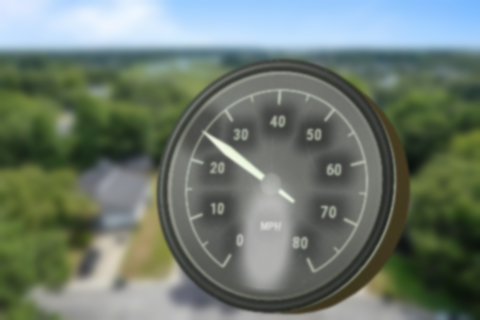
25; mph
